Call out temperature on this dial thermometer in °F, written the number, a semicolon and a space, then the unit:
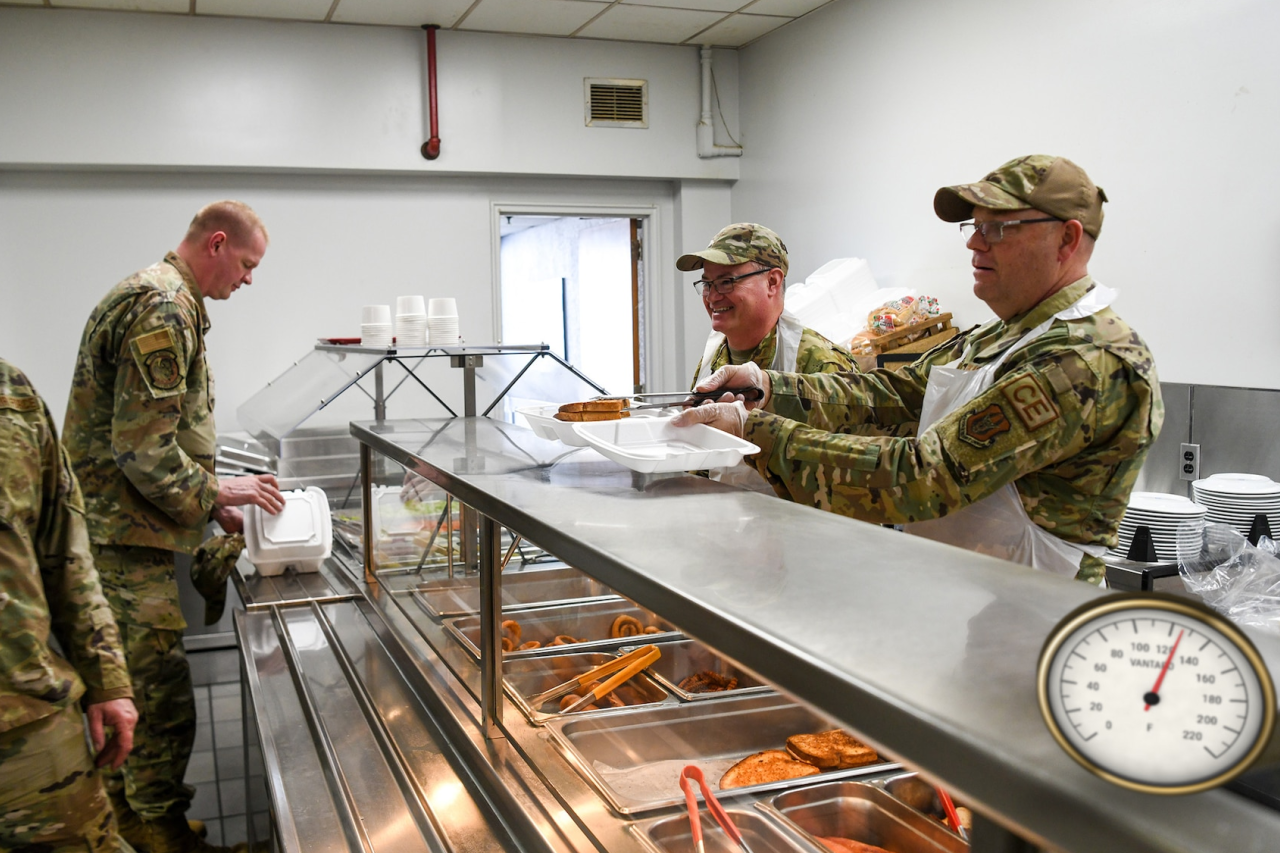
125; °F
